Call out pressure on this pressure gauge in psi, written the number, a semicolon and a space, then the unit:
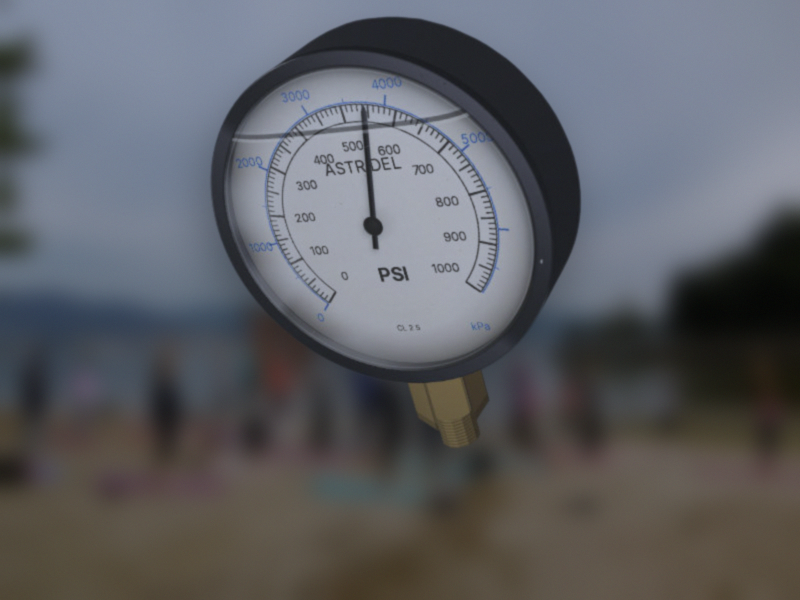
550; psi
